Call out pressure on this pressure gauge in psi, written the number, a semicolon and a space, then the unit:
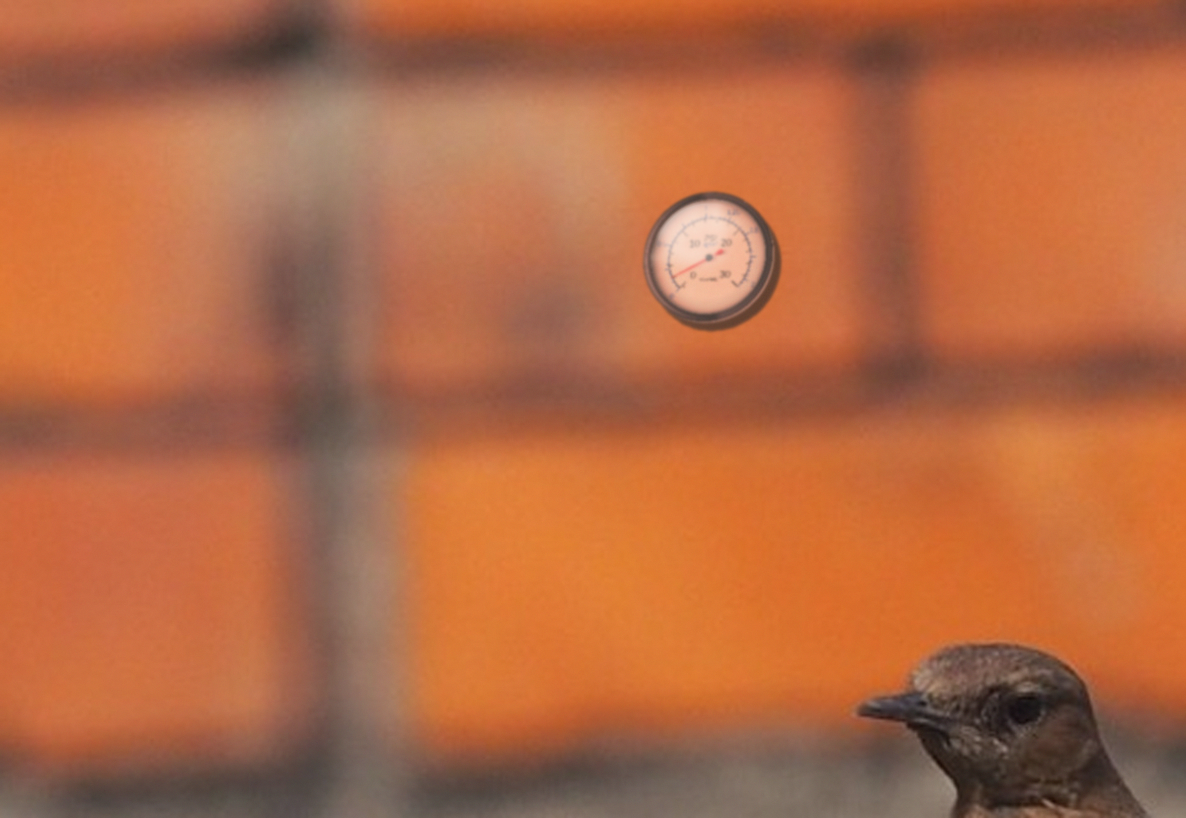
2; psi
